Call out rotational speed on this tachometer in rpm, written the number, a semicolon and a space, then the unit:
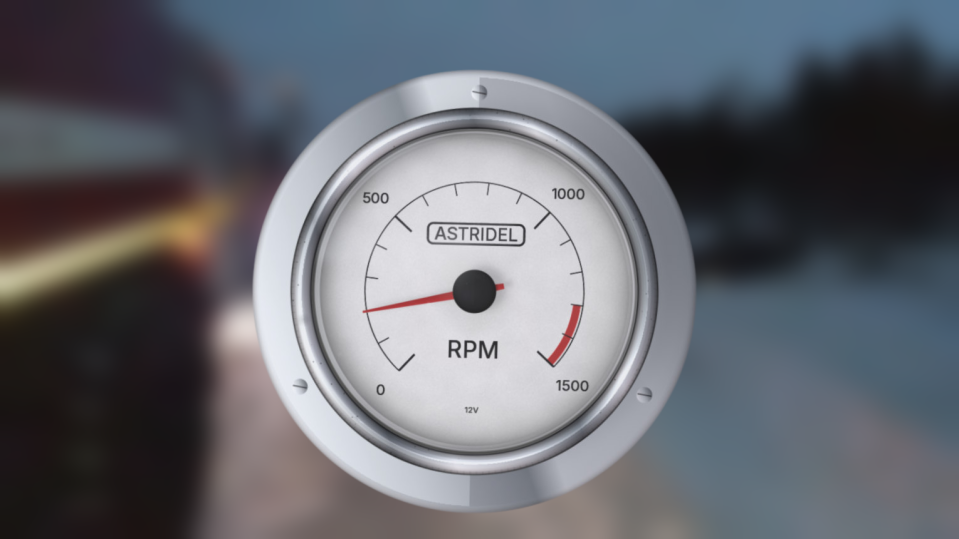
200; rpm
